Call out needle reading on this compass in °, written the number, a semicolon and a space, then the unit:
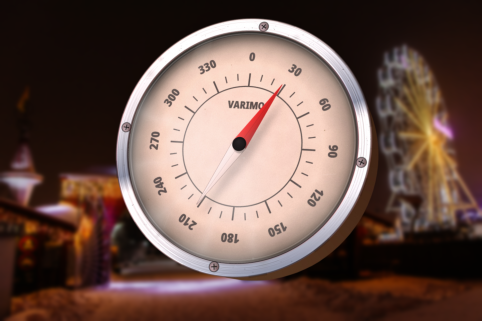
30; °
